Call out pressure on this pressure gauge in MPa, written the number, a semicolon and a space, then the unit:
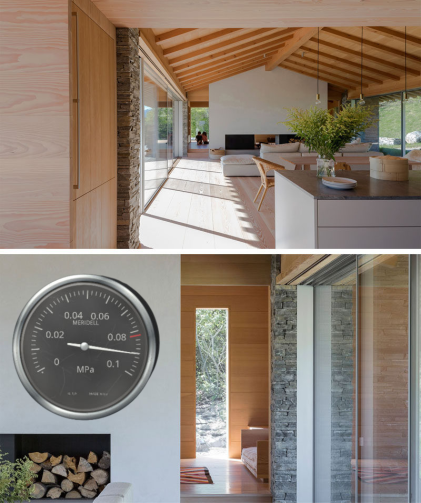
0.09; MPa
